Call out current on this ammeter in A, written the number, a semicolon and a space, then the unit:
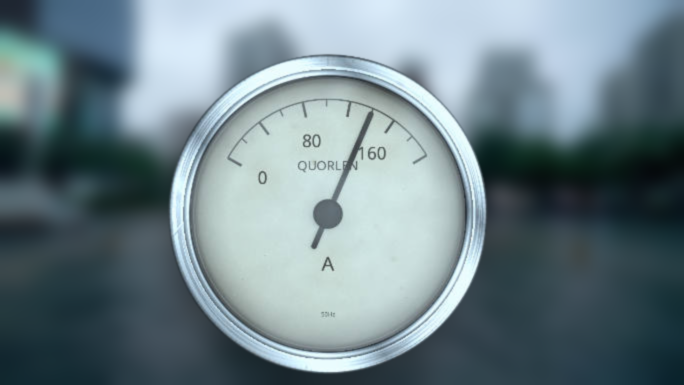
140; A
